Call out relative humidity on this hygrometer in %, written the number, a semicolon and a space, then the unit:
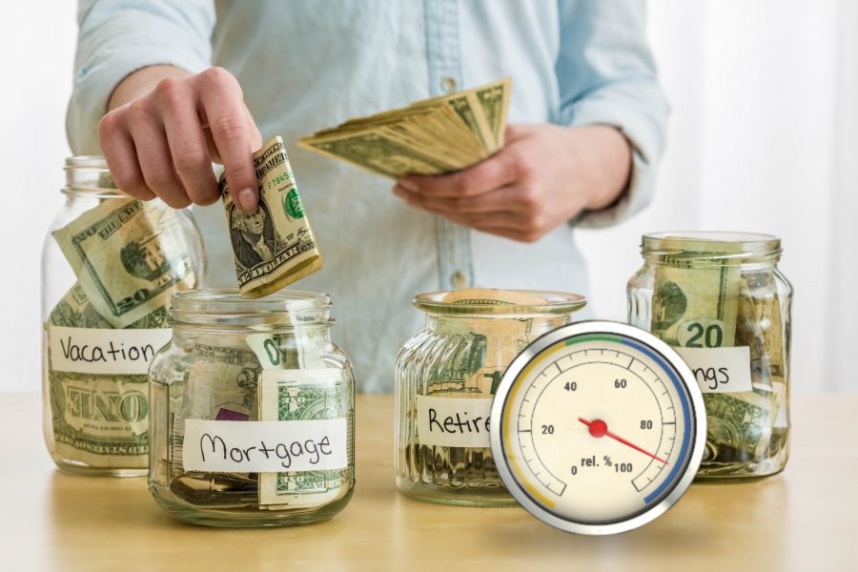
90; %
